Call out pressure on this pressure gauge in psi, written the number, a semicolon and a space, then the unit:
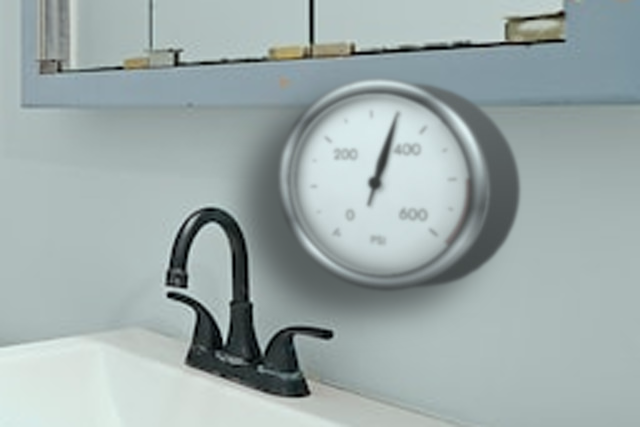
350; psi
